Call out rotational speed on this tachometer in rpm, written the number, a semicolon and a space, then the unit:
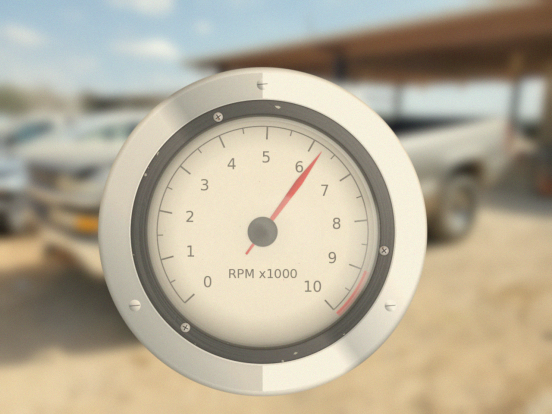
6250; rpm
